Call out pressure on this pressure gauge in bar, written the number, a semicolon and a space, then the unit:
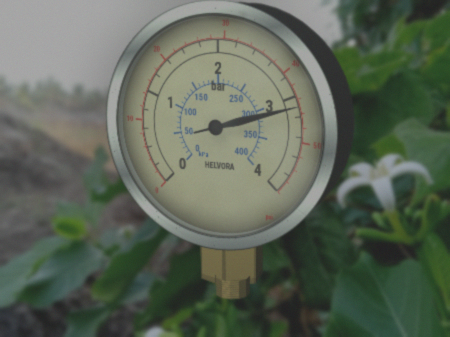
3.1; bar
